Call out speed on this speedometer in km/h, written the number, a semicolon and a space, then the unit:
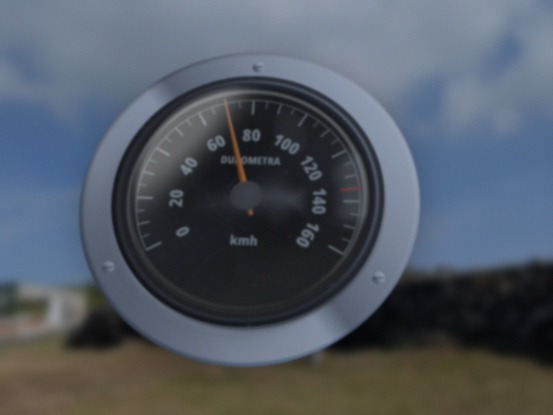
70; km/h
